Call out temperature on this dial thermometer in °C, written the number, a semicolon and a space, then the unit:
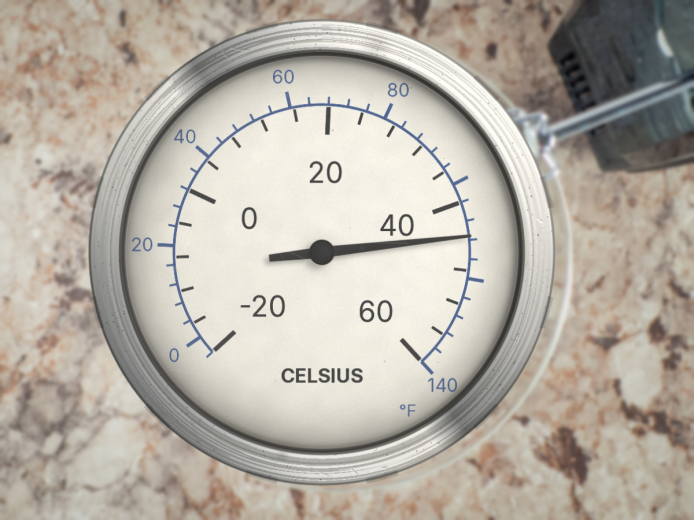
44; °C
